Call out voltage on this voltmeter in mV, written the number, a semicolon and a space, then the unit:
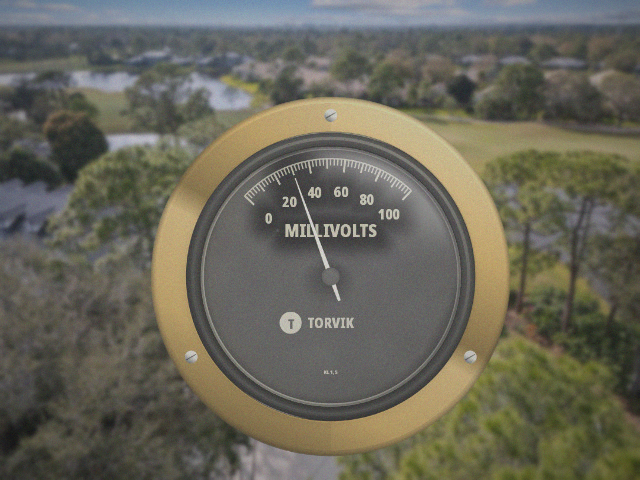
30; mV
